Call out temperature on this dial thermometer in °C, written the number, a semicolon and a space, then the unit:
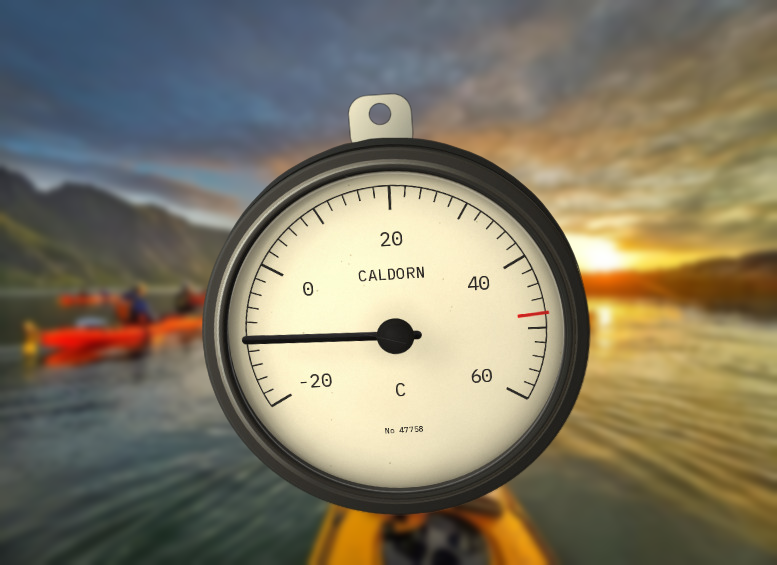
-10; °C
